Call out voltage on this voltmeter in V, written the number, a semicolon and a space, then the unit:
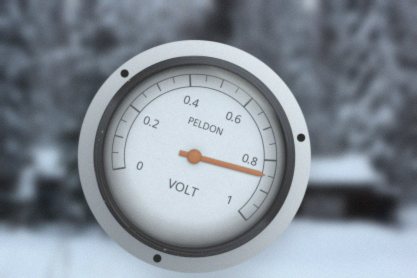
0.85; V
